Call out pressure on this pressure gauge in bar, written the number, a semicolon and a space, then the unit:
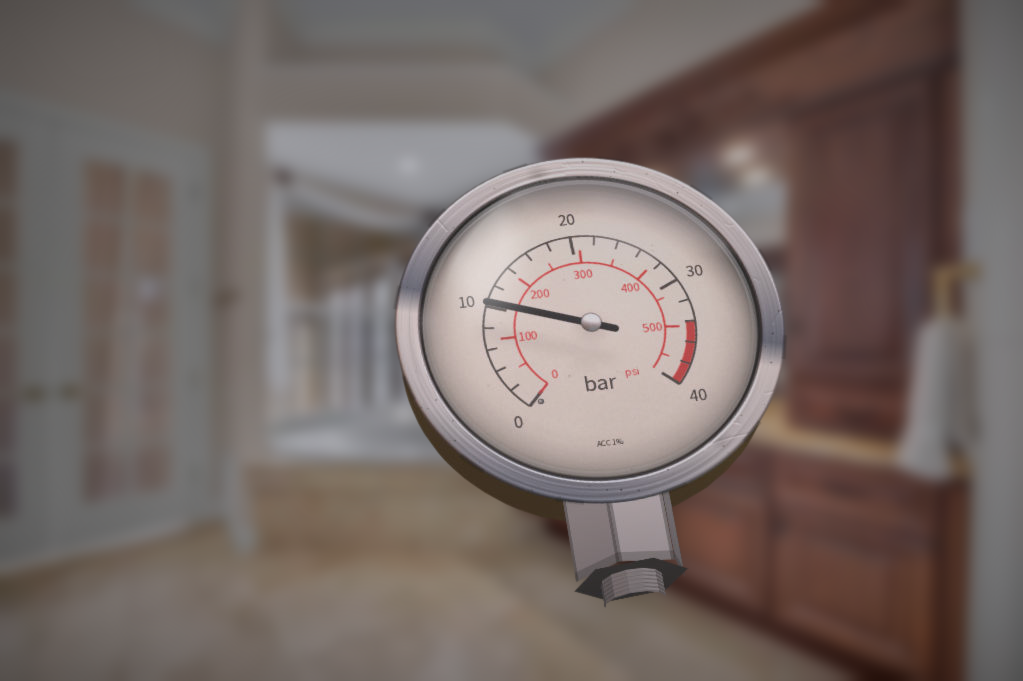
10; bar
